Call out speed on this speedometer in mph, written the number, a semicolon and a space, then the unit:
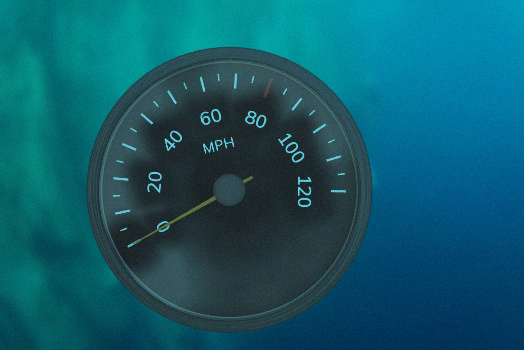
0; mph
